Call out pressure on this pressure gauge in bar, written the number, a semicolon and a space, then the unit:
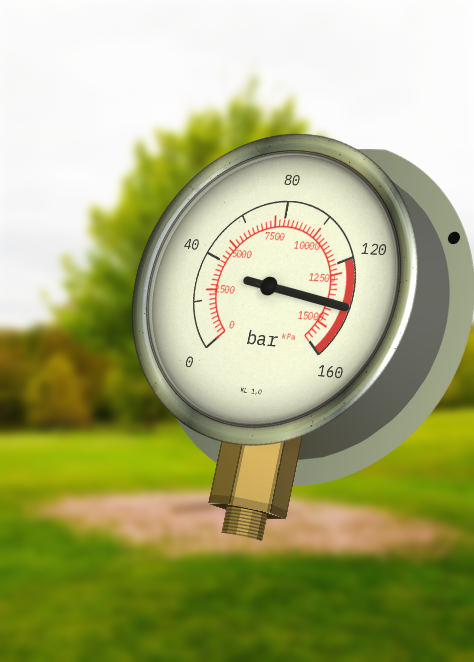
140; bar
